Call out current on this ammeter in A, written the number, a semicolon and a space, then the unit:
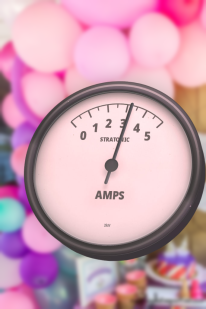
3.25; A
